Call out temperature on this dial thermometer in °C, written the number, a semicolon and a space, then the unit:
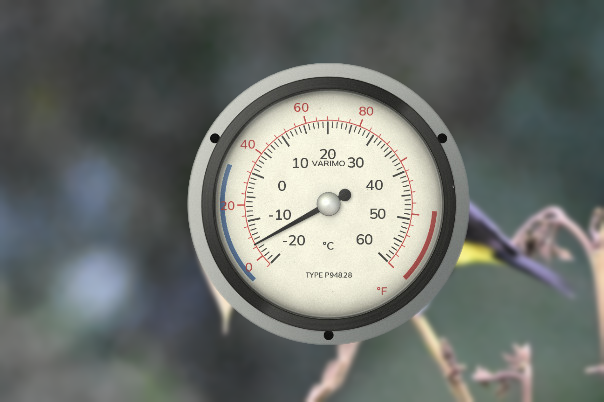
-15; °C
